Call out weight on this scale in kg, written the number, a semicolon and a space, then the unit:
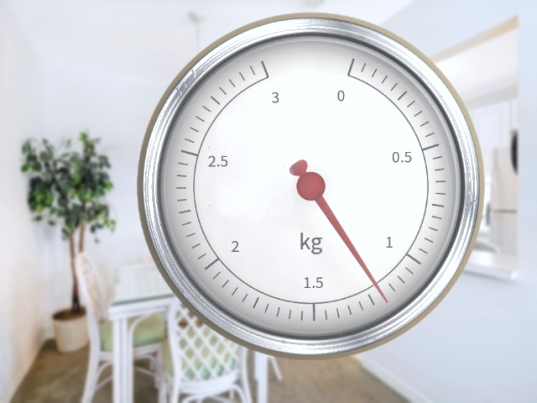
1.2; kg
